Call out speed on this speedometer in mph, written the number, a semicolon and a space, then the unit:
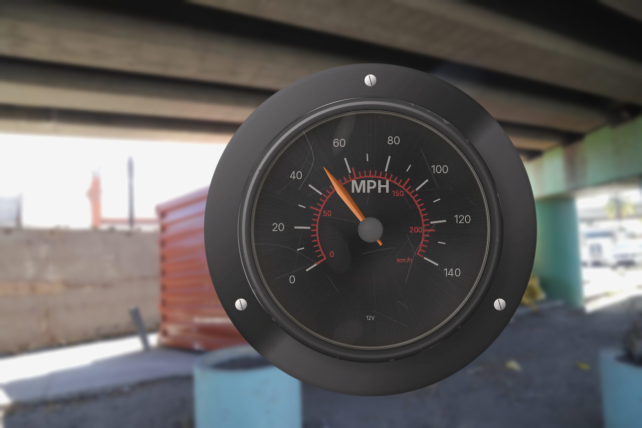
50; mph
